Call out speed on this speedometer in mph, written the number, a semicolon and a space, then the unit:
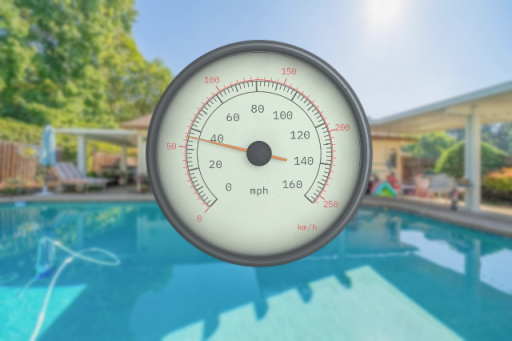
36; mph
